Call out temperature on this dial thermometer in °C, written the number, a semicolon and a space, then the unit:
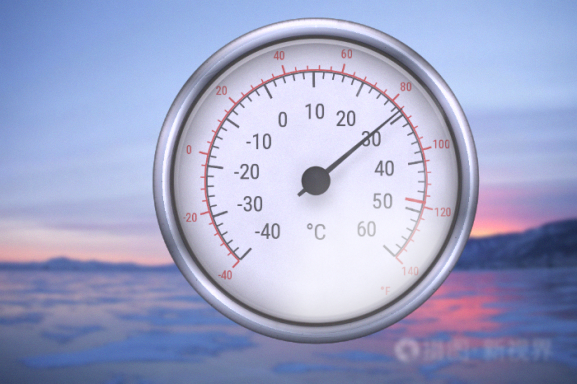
29; °C
